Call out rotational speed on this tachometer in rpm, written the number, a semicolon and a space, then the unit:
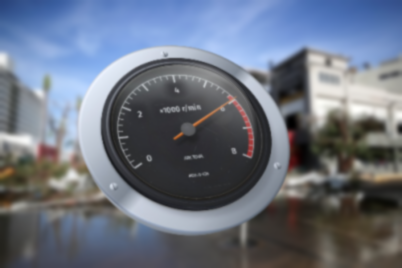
6000; rpm
